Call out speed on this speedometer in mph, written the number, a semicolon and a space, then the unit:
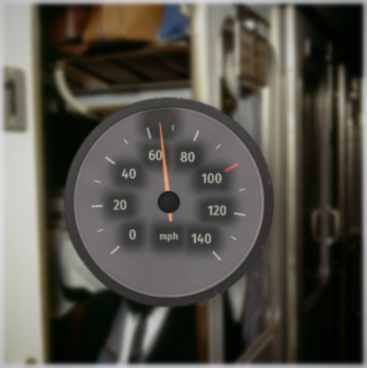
65; mph
